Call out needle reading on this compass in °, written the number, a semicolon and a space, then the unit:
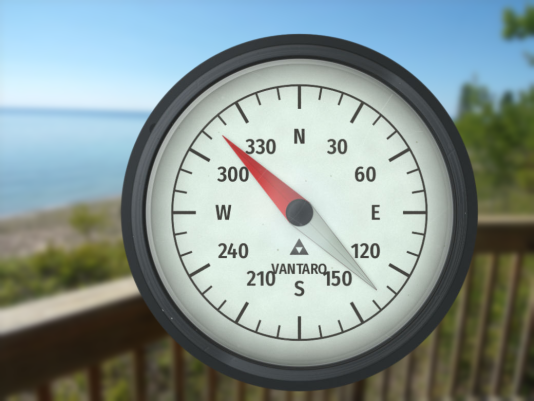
315; °
